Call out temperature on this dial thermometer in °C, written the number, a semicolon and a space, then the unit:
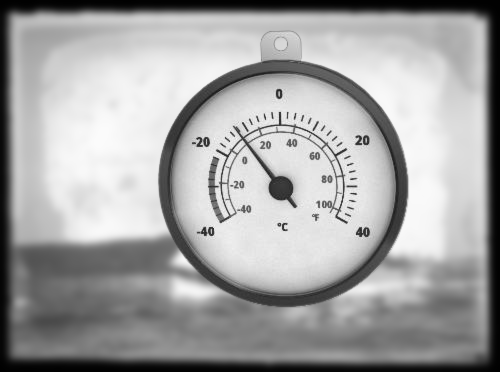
-12; °C
